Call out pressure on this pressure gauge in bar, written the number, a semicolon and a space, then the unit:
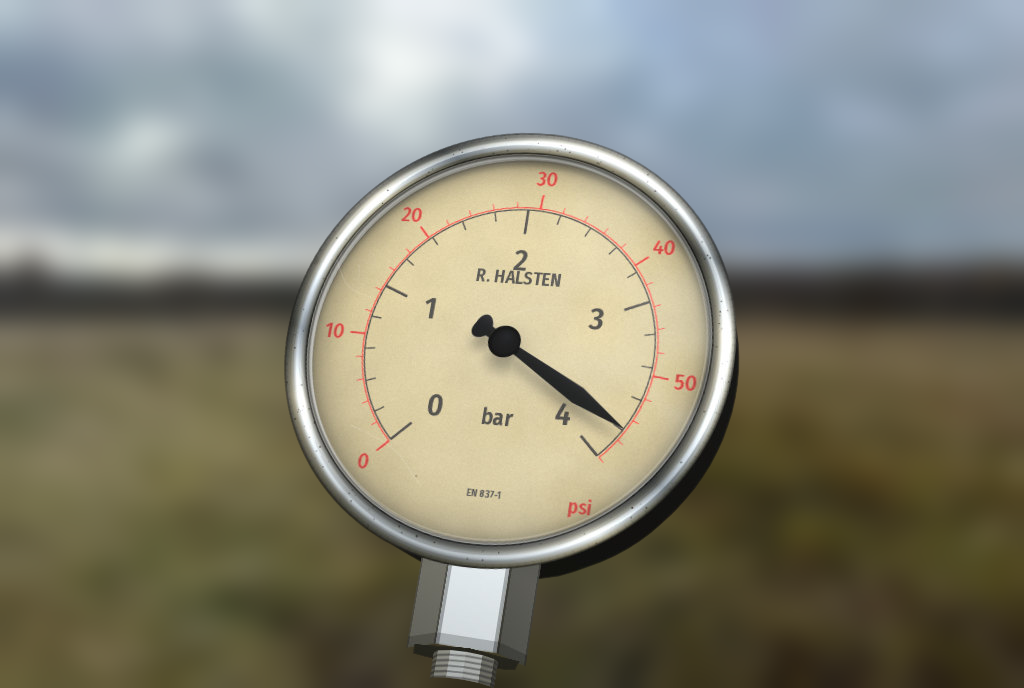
3.8; bar
